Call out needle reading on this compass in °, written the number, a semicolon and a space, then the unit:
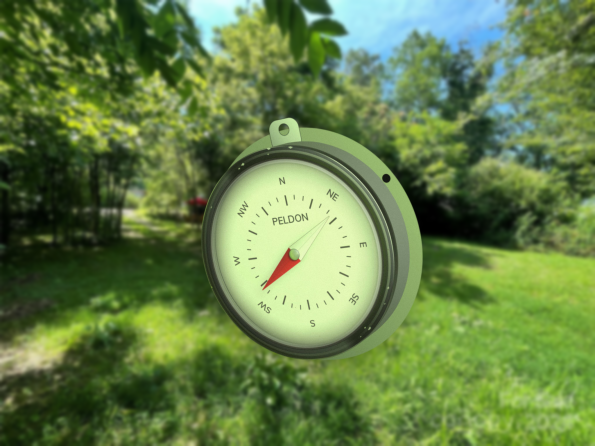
235; °
